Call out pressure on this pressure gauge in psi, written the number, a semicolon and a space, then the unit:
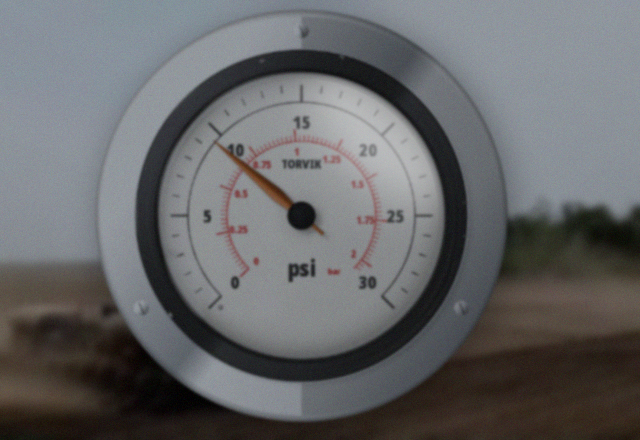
9.5; psi
